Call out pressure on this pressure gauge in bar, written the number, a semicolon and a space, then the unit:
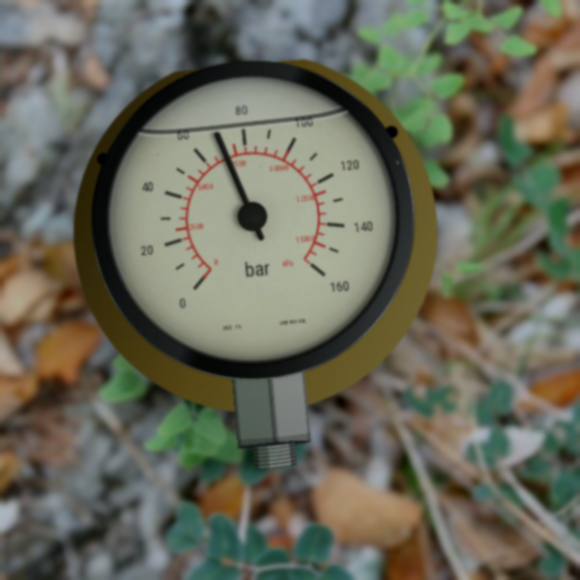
70; bar
